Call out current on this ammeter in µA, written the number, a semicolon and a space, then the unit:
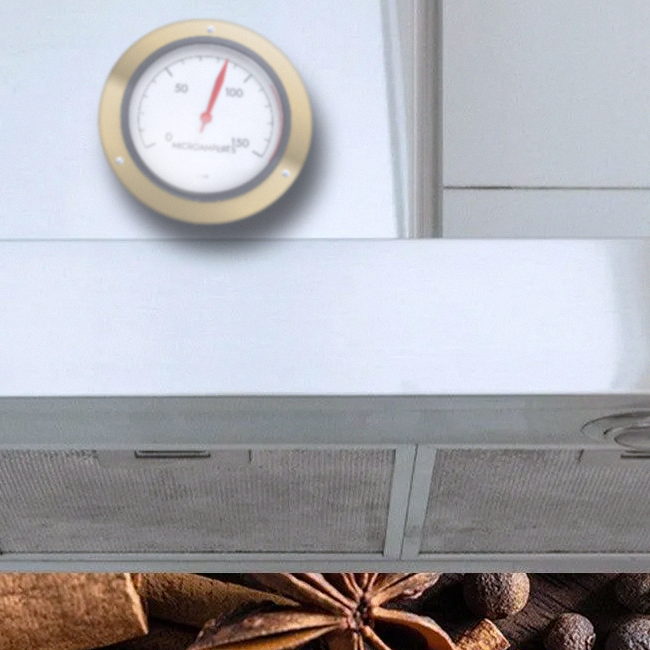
85; µA
